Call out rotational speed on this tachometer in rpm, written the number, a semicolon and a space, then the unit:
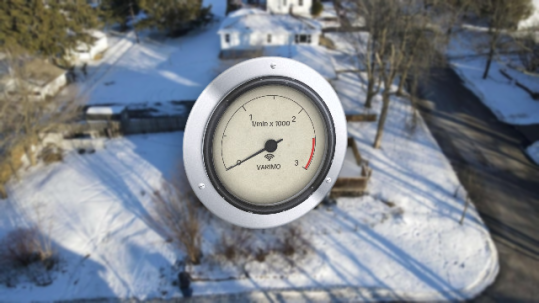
0; rpm
